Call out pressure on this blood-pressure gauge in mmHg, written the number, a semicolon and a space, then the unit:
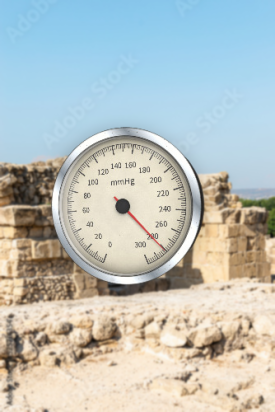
280; mmHg
